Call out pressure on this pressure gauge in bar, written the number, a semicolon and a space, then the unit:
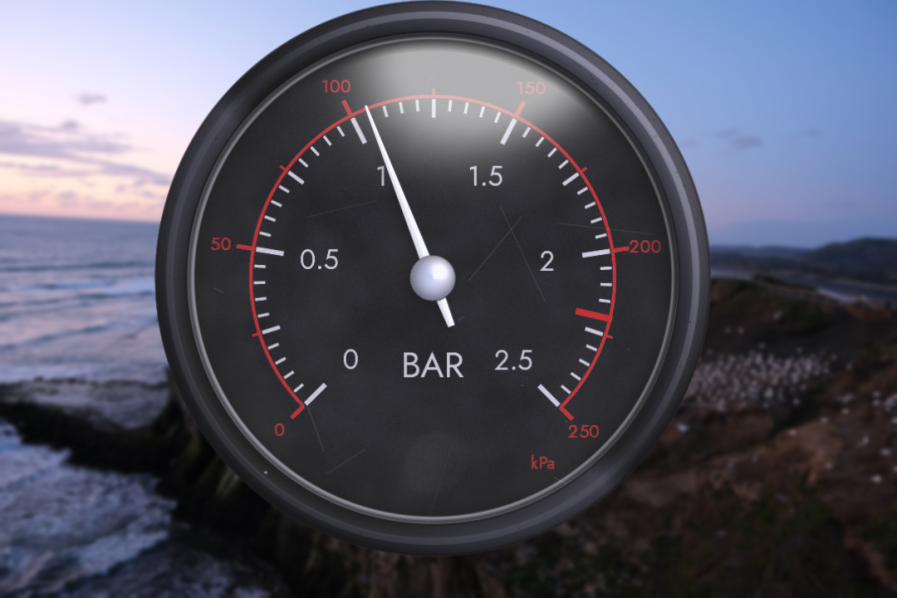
1.05; bar
